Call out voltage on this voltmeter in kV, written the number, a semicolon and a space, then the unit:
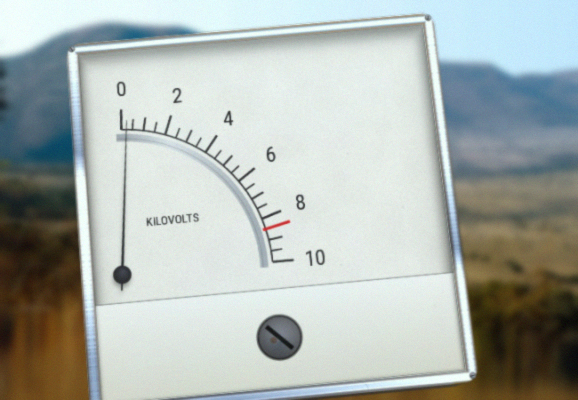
0.25; kV
